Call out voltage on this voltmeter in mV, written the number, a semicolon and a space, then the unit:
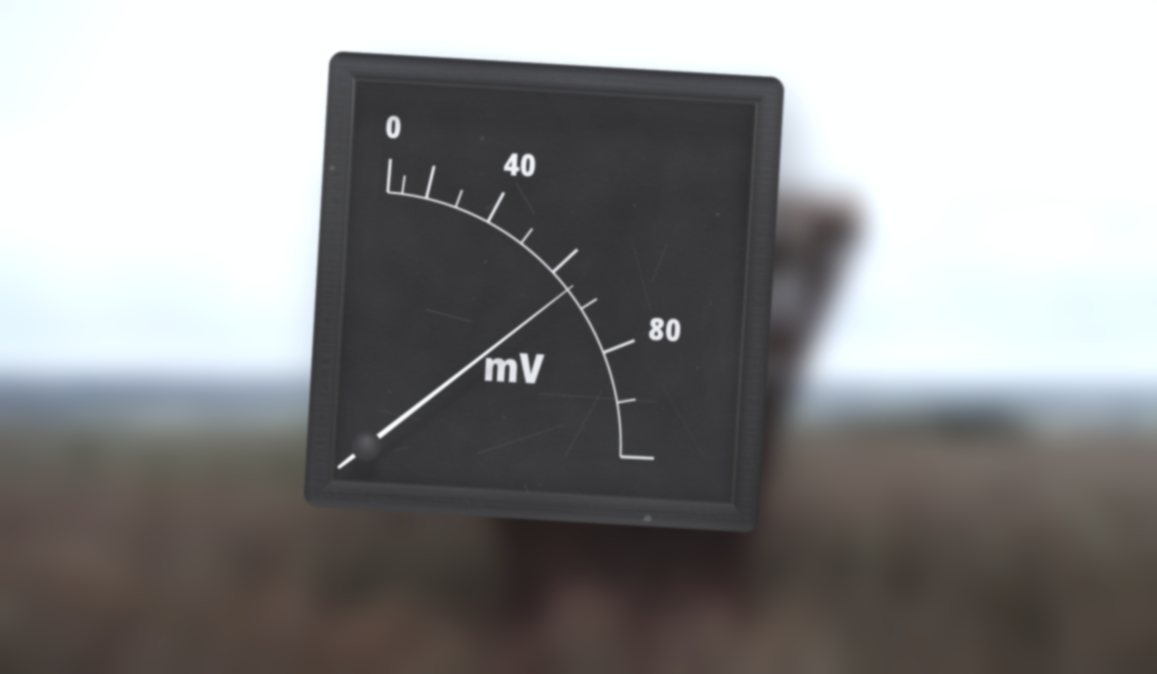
65; mV
